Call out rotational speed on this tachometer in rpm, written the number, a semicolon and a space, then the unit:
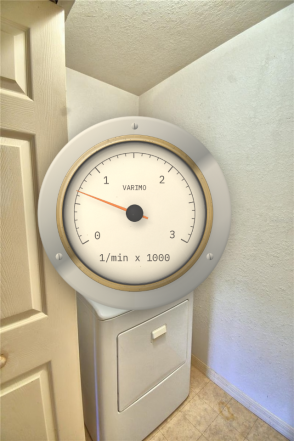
650; rpm
